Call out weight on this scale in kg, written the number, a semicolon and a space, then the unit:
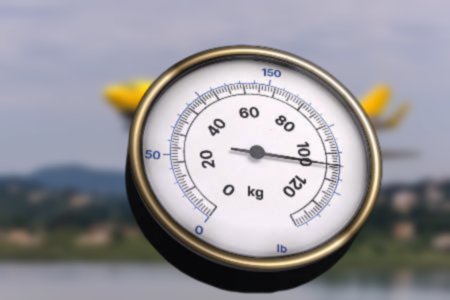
105; kg
